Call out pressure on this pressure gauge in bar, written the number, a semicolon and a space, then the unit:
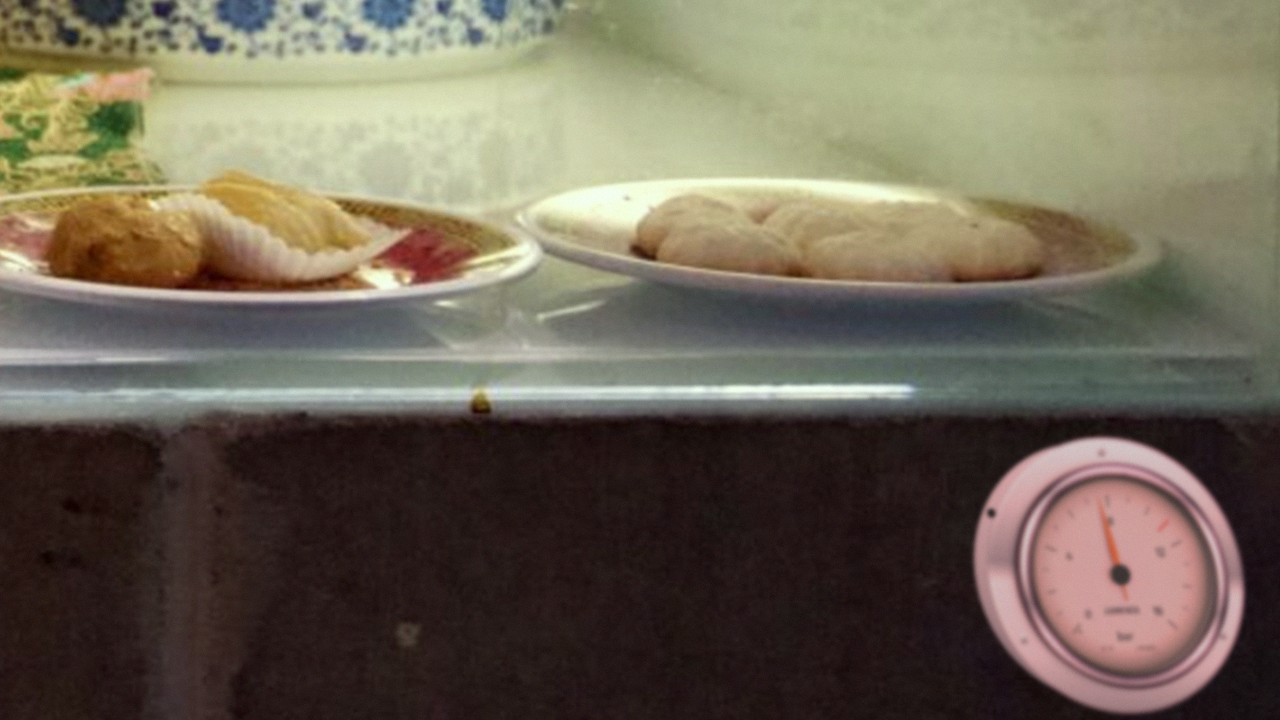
7.5; bar
